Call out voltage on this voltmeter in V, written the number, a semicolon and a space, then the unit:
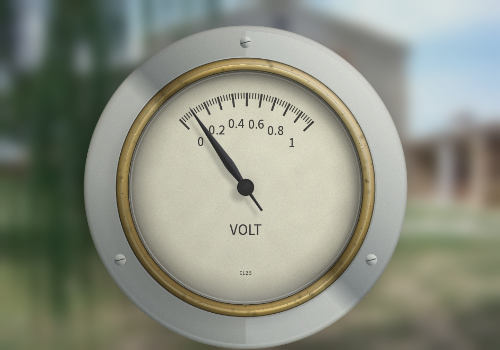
0.1; V
